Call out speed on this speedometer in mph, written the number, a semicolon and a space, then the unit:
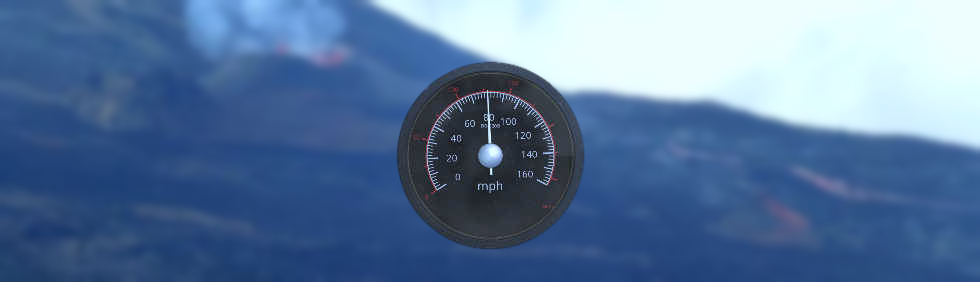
80; mph
